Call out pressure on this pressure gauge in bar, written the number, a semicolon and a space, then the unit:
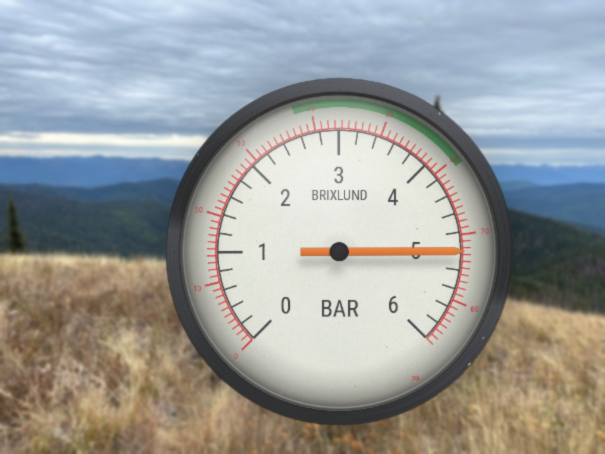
5; bar
